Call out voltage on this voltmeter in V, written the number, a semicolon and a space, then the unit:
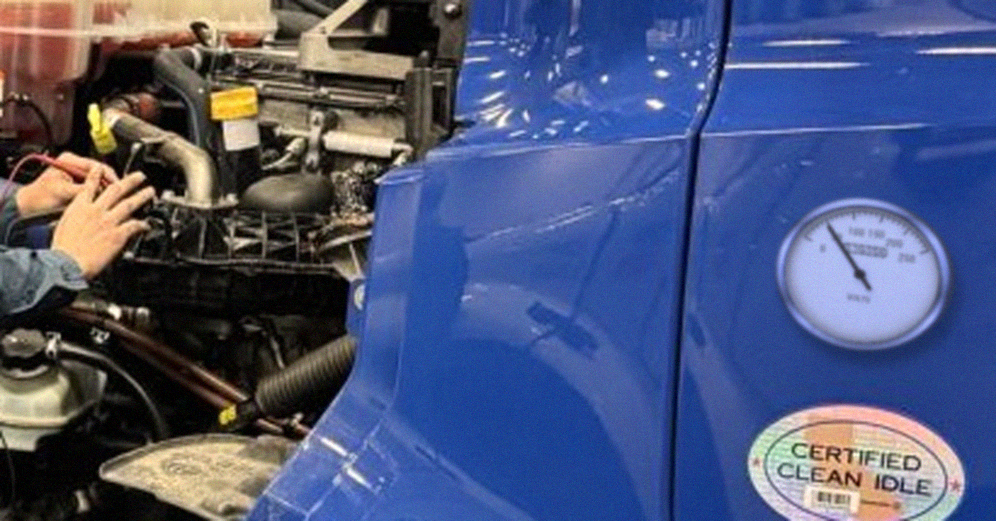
50; V
